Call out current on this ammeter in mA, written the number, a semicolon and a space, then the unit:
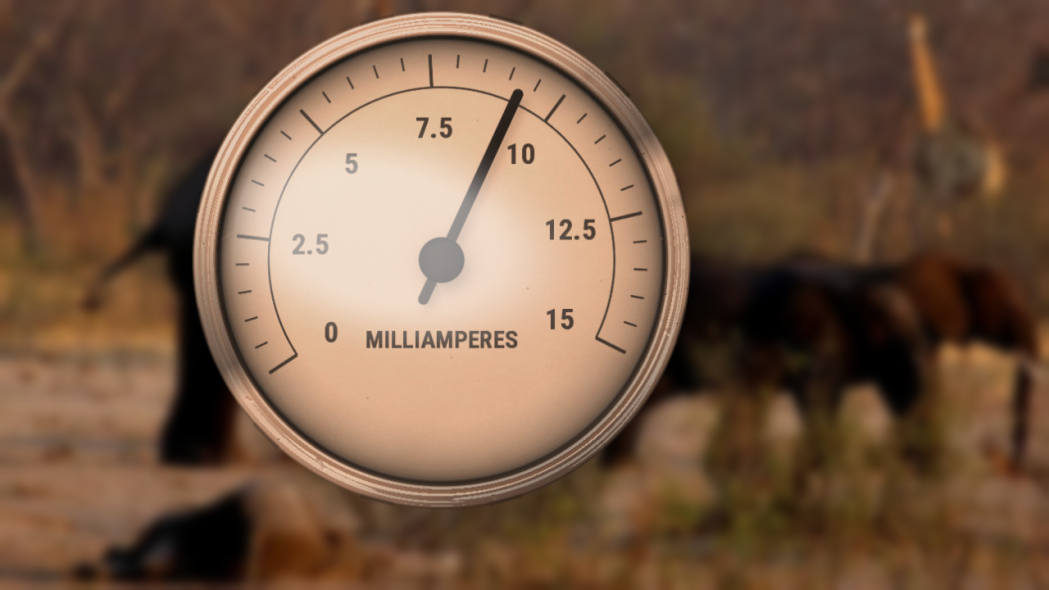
9.25; mA
